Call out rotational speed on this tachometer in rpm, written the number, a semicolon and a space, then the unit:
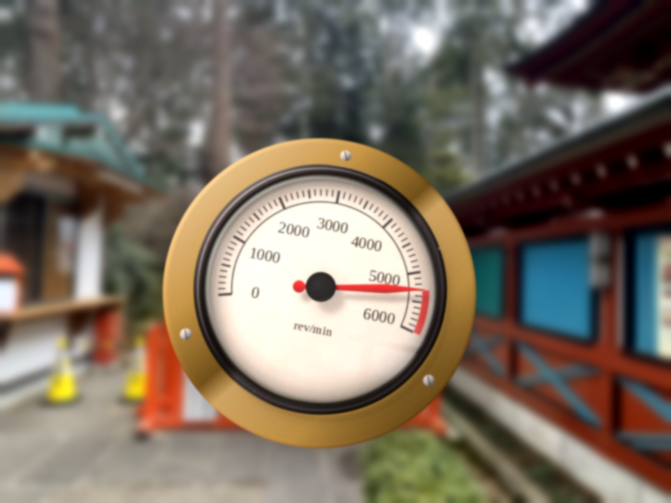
5300; rpm
